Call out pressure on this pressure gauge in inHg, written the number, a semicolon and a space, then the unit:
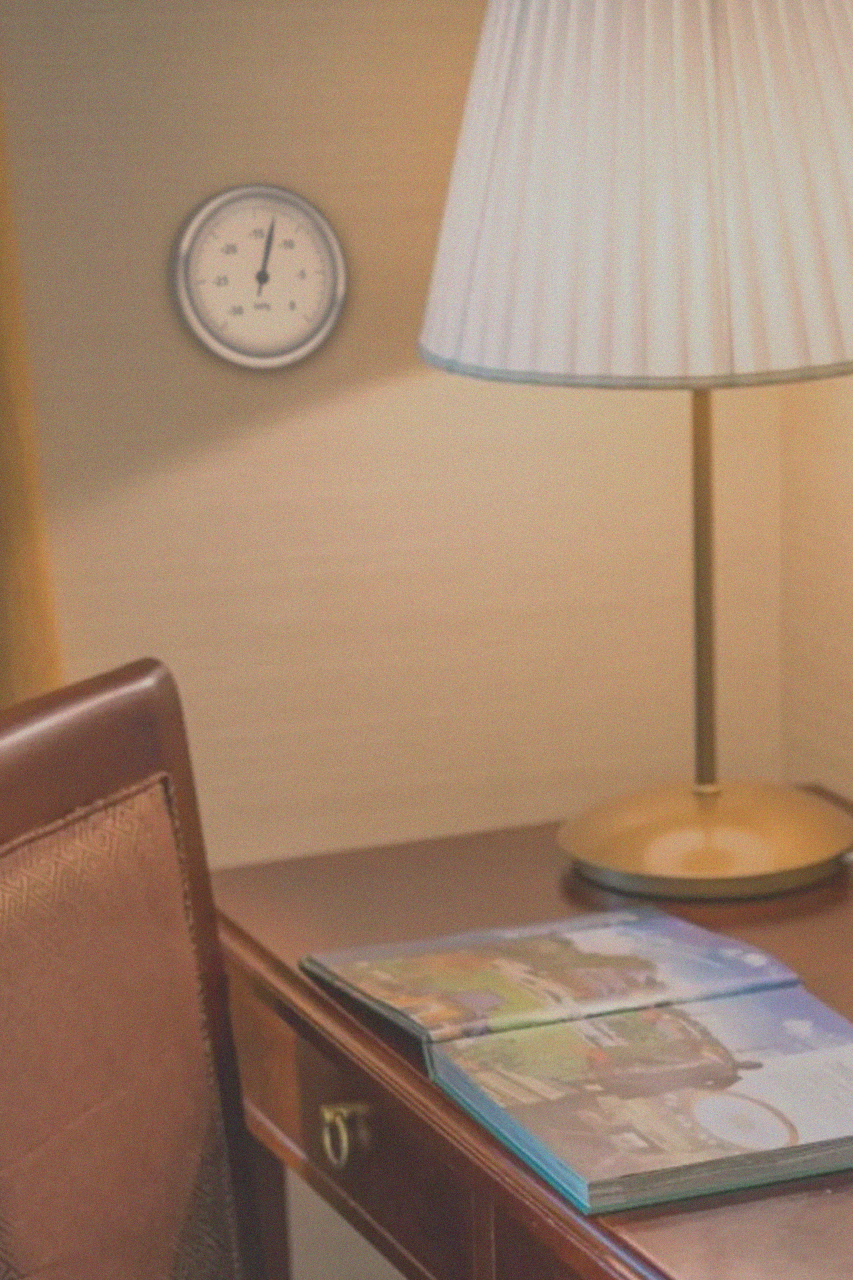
-13; inHg
